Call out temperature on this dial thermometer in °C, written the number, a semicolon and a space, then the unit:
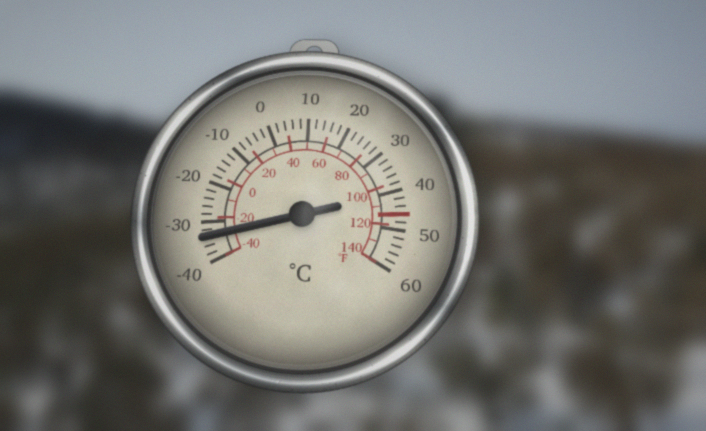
-34; °C
